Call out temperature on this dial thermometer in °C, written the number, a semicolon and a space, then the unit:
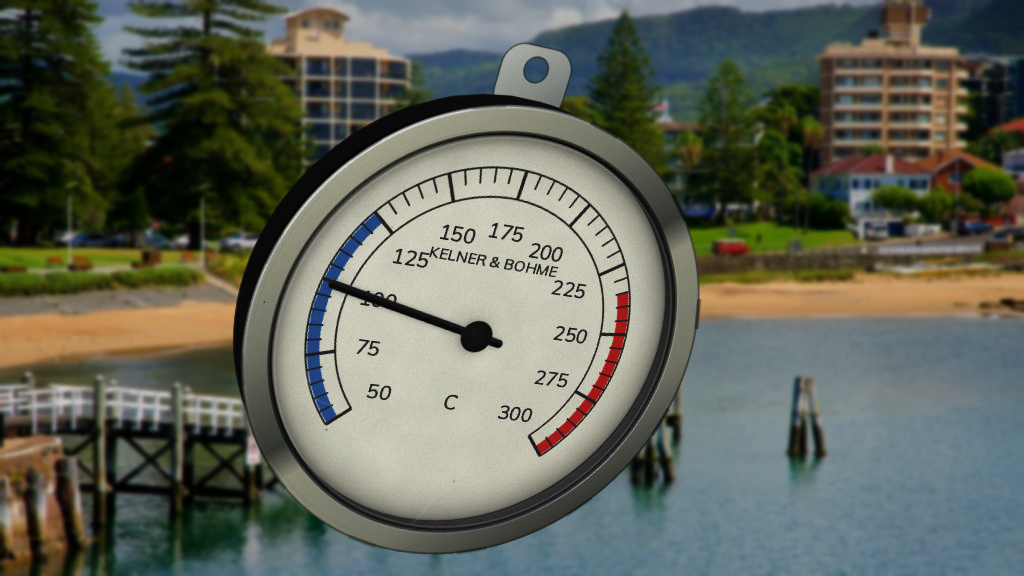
100; °C
